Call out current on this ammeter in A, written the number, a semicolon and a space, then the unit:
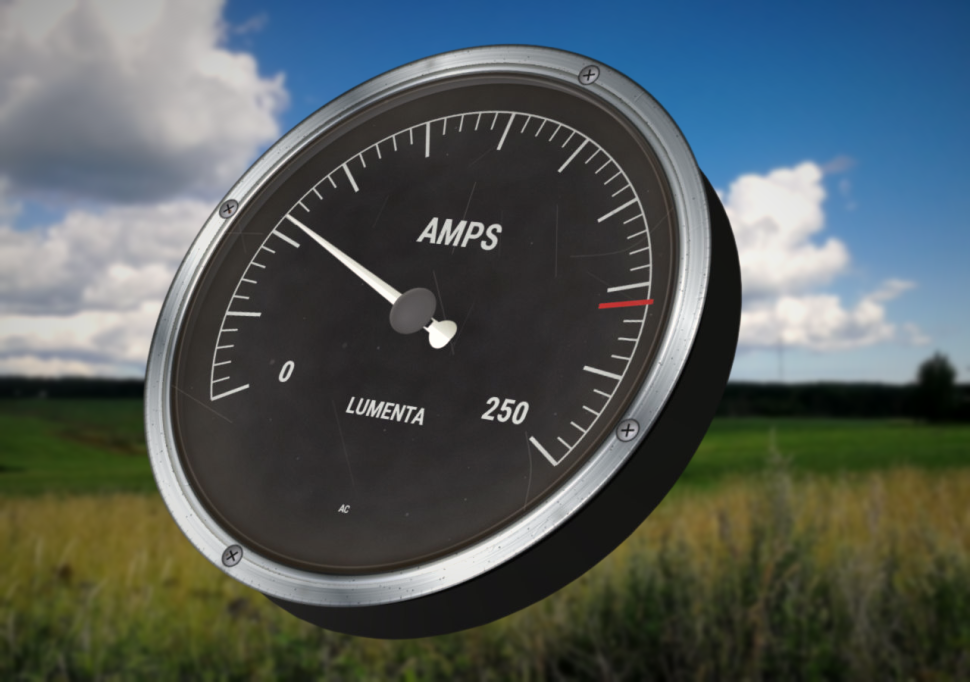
55; A
